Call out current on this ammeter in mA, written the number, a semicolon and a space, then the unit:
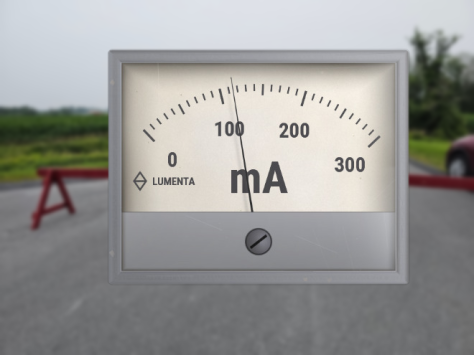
115; mA
